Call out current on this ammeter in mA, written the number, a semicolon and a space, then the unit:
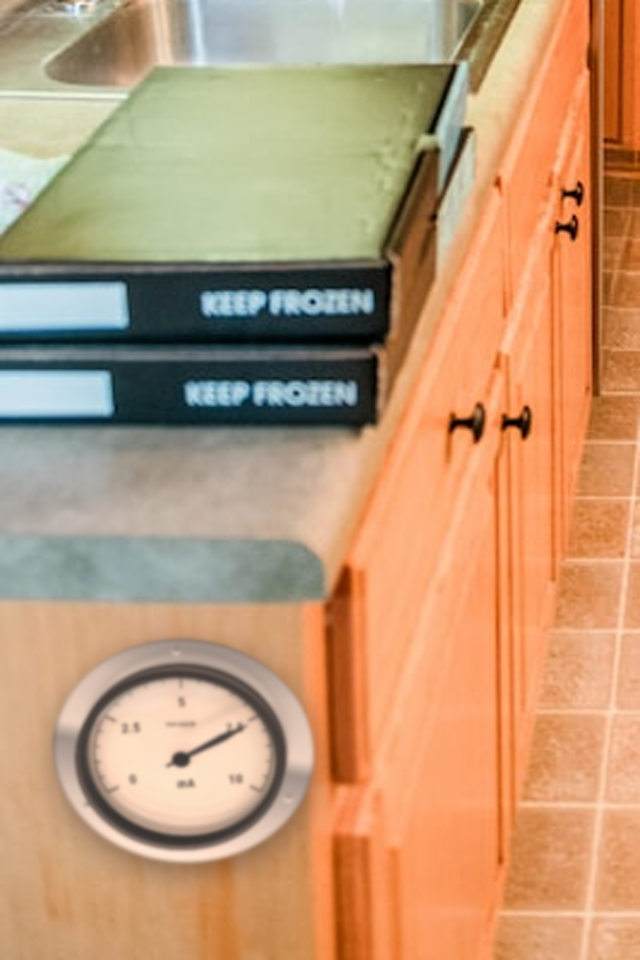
7.5; mA
